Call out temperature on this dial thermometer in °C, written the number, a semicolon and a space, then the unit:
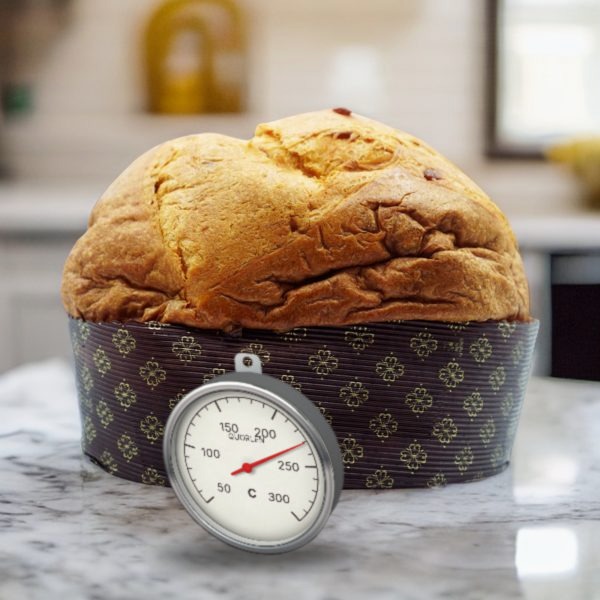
230; °C
